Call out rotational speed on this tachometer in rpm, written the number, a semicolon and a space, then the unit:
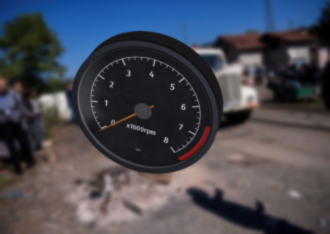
0; rpm
